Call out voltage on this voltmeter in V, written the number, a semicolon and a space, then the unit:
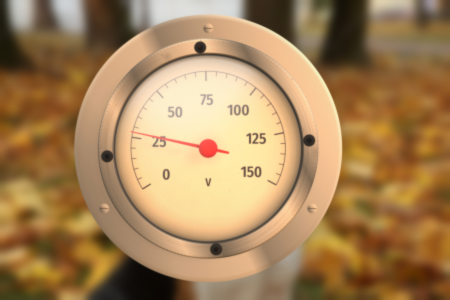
27.5; V
